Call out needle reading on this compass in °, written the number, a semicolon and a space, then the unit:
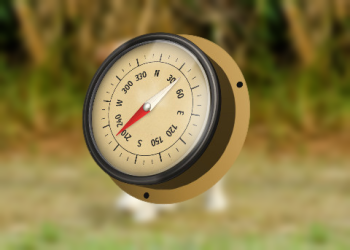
220; °
